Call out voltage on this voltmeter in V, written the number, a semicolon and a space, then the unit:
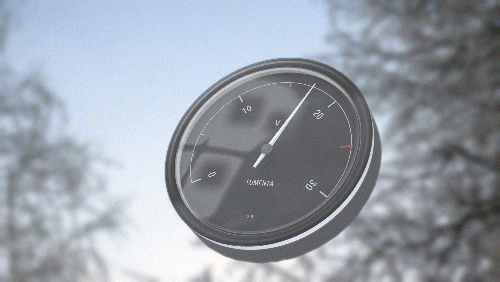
17.5; V
